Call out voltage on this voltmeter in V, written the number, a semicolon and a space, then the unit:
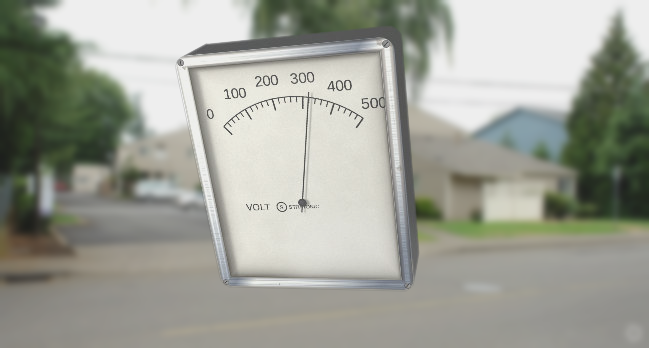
320; V
